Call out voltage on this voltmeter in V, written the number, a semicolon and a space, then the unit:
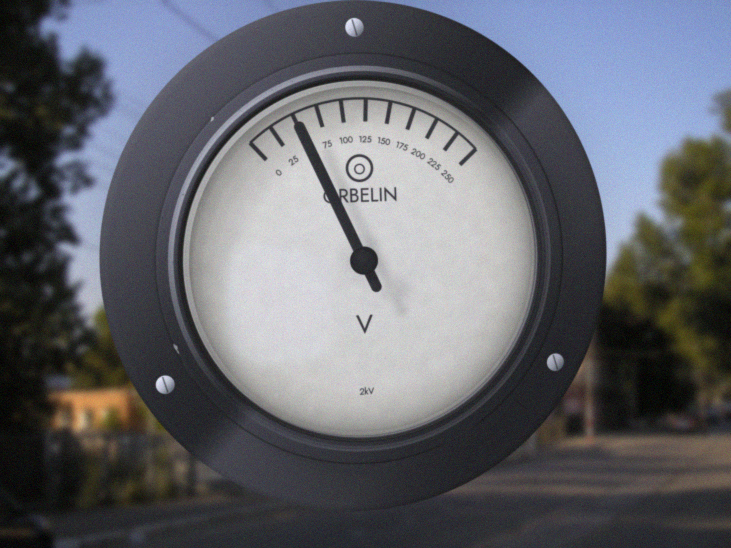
50; V
